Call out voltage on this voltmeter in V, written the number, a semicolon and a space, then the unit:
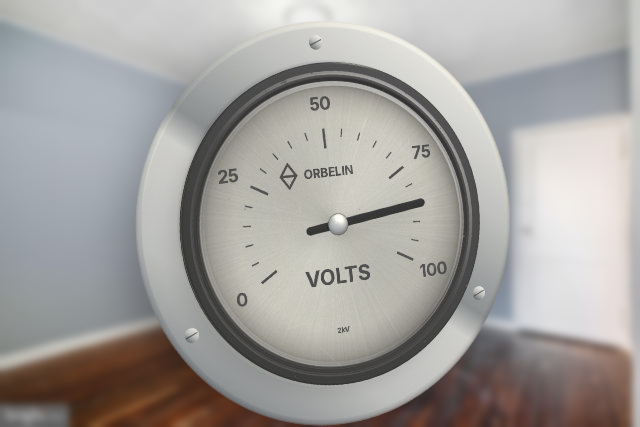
85; V
